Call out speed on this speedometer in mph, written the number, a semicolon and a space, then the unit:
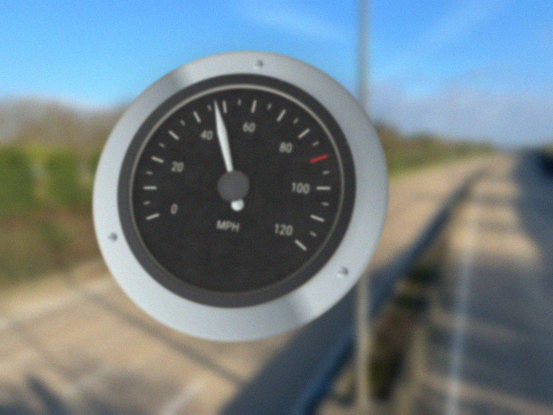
47.5; mph
